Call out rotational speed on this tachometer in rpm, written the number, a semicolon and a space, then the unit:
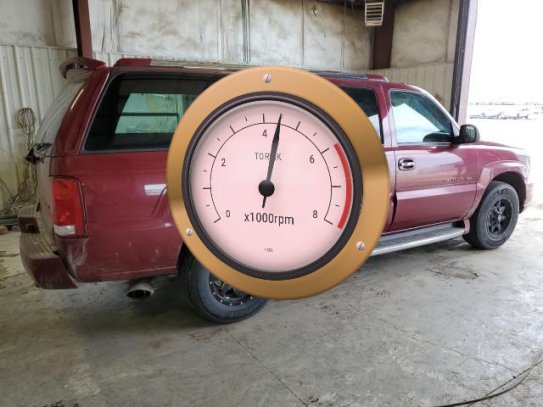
4500; rpm
